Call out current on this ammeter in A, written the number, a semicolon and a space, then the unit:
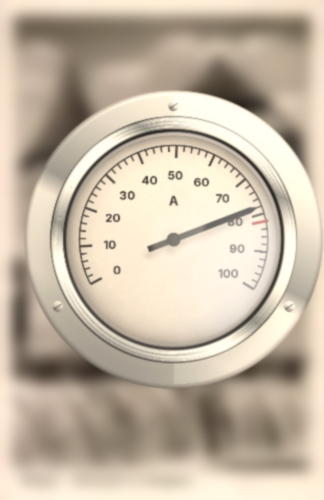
78; A
